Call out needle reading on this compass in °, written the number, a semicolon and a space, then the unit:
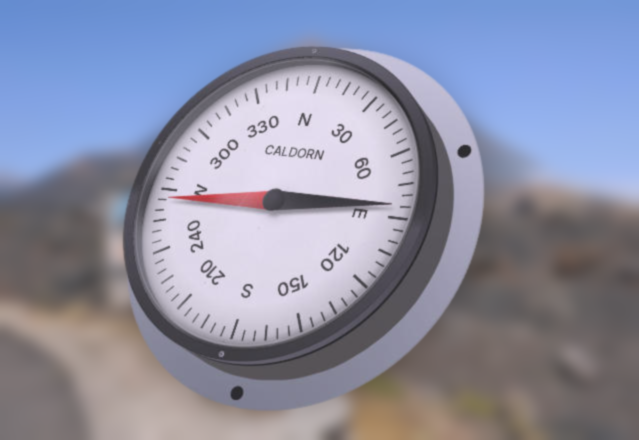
265; °
